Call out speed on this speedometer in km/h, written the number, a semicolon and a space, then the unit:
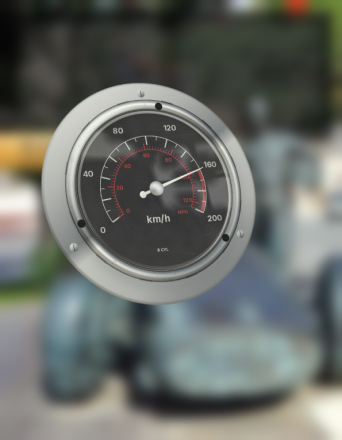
160; km/h
